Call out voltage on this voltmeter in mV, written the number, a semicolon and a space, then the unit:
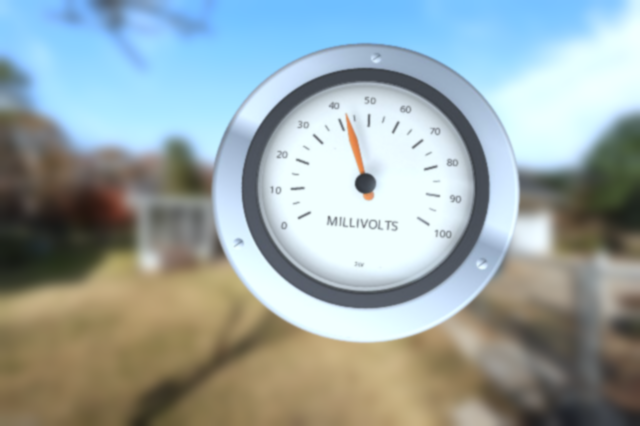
42.5; mV
